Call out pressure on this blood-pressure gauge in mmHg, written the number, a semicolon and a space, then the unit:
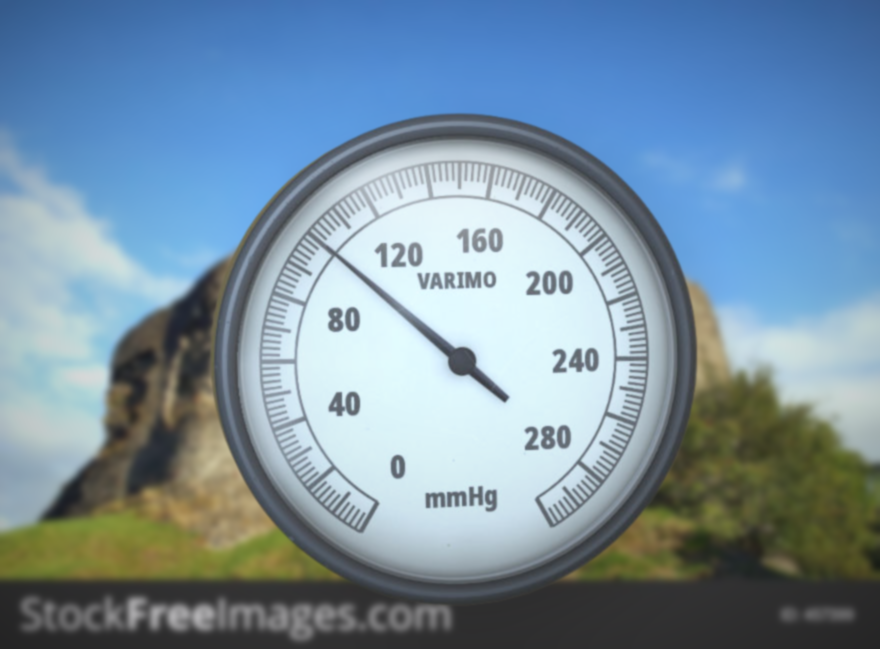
100; mmHg
